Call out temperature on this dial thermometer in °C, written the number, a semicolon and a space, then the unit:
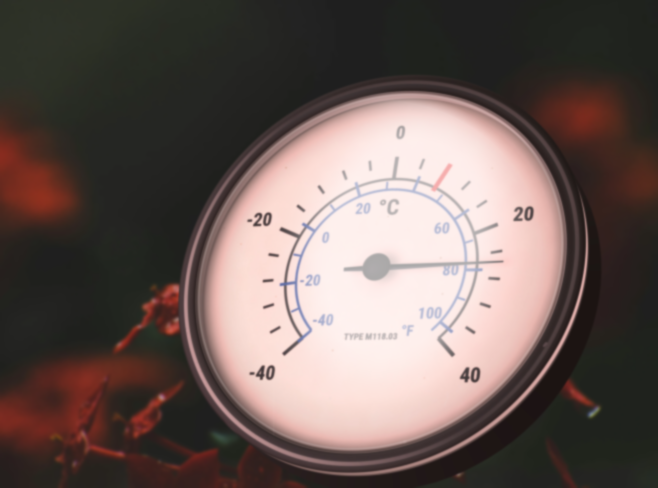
26; °C
